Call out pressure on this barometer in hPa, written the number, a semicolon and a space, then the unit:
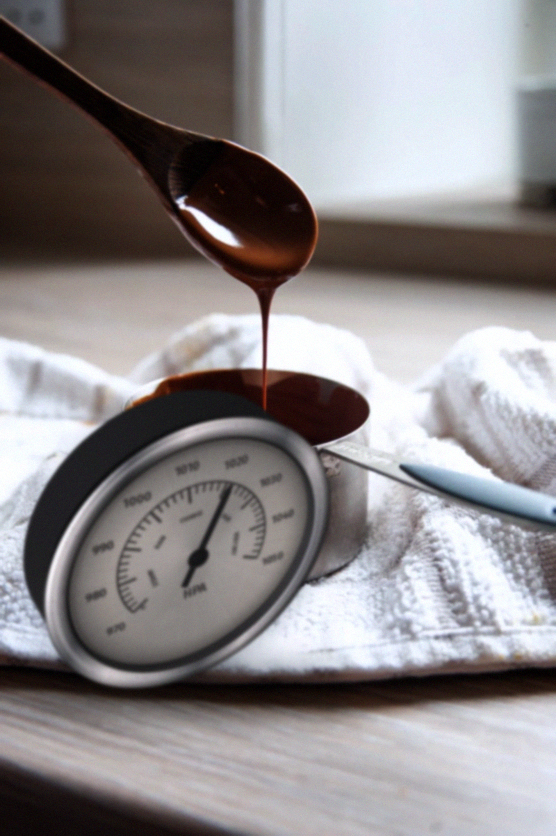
1020; hPa
